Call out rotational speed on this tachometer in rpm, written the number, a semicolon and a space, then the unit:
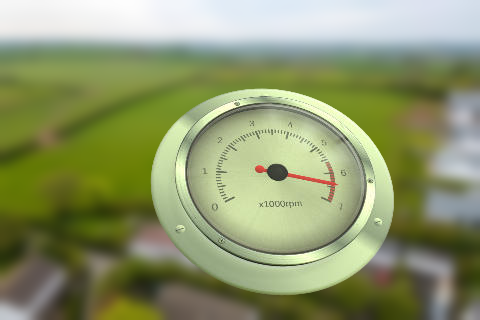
6500; rpm
